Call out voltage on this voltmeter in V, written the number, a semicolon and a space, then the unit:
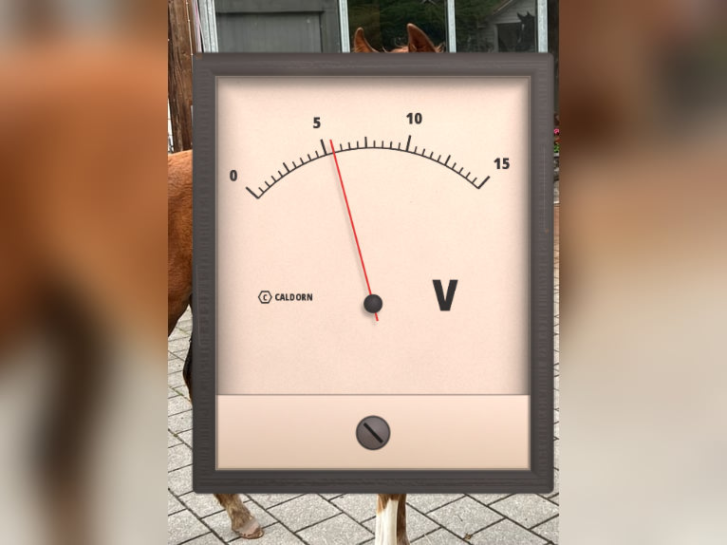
5.5; V
